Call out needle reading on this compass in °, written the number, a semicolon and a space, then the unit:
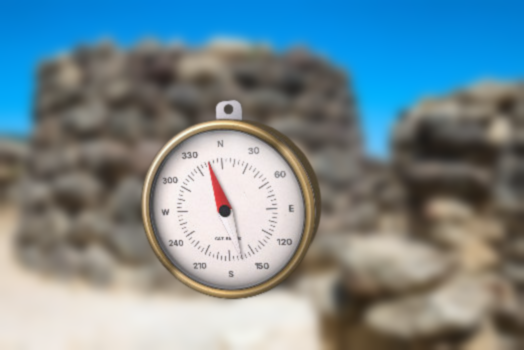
345; °
